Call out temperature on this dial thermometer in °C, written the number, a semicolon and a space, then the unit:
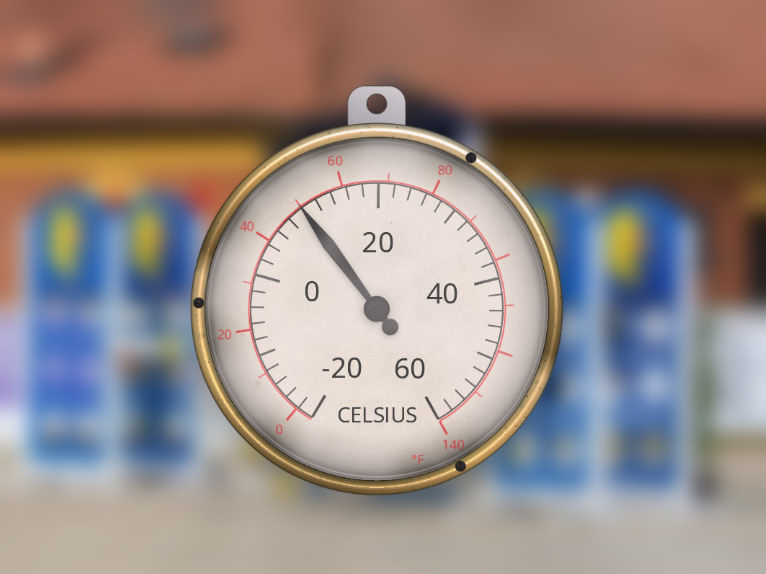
10; °C
